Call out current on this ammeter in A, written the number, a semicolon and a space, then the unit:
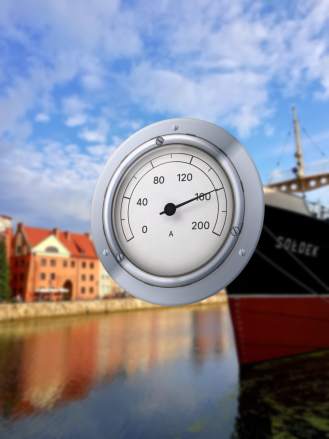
160; A
